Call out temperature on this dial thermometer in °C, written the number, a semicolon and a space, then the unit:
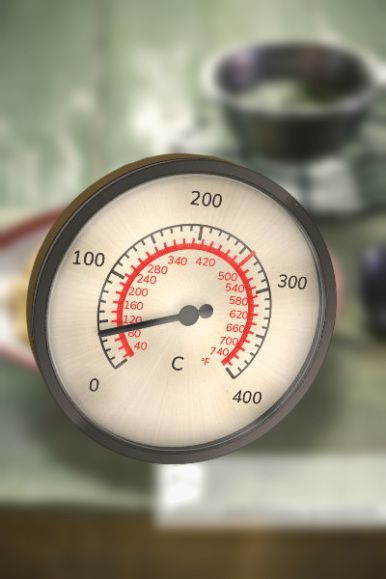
40; °C
